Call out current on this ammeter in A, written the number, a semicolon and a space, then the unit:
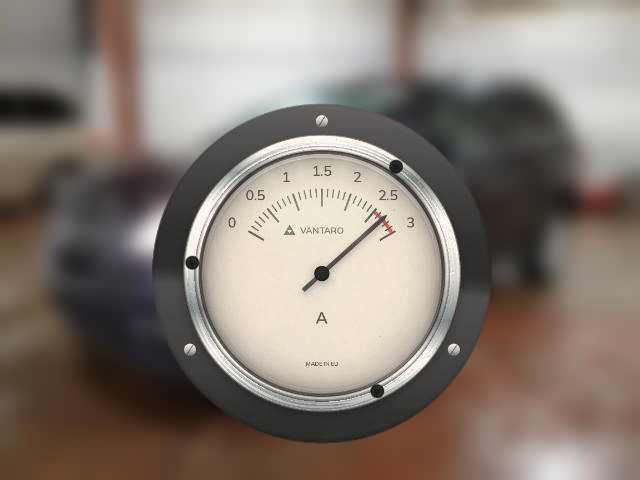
2.7; A
